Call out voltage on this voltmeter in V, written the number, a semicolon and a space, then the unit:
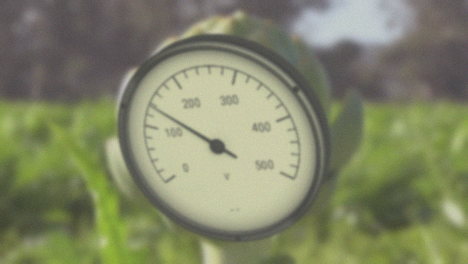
140; V
